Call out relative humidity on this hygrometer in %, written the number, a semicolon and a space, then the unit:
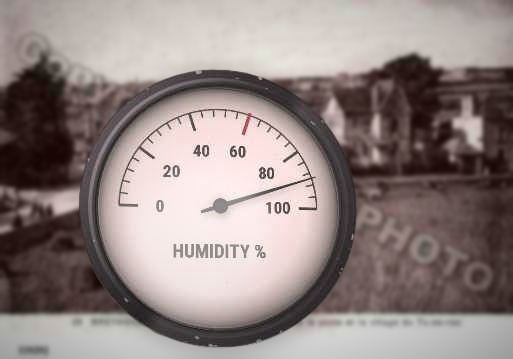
90; %
